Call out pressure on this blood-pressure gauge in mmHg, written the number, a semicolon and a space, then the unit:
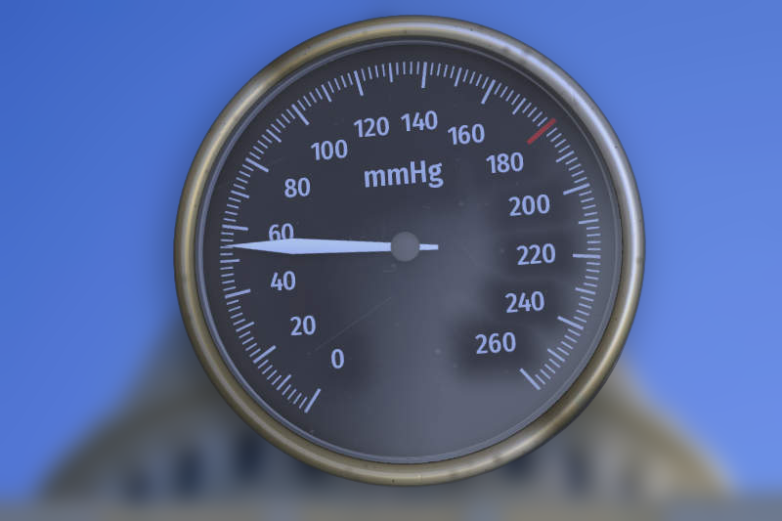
54; mmHg
